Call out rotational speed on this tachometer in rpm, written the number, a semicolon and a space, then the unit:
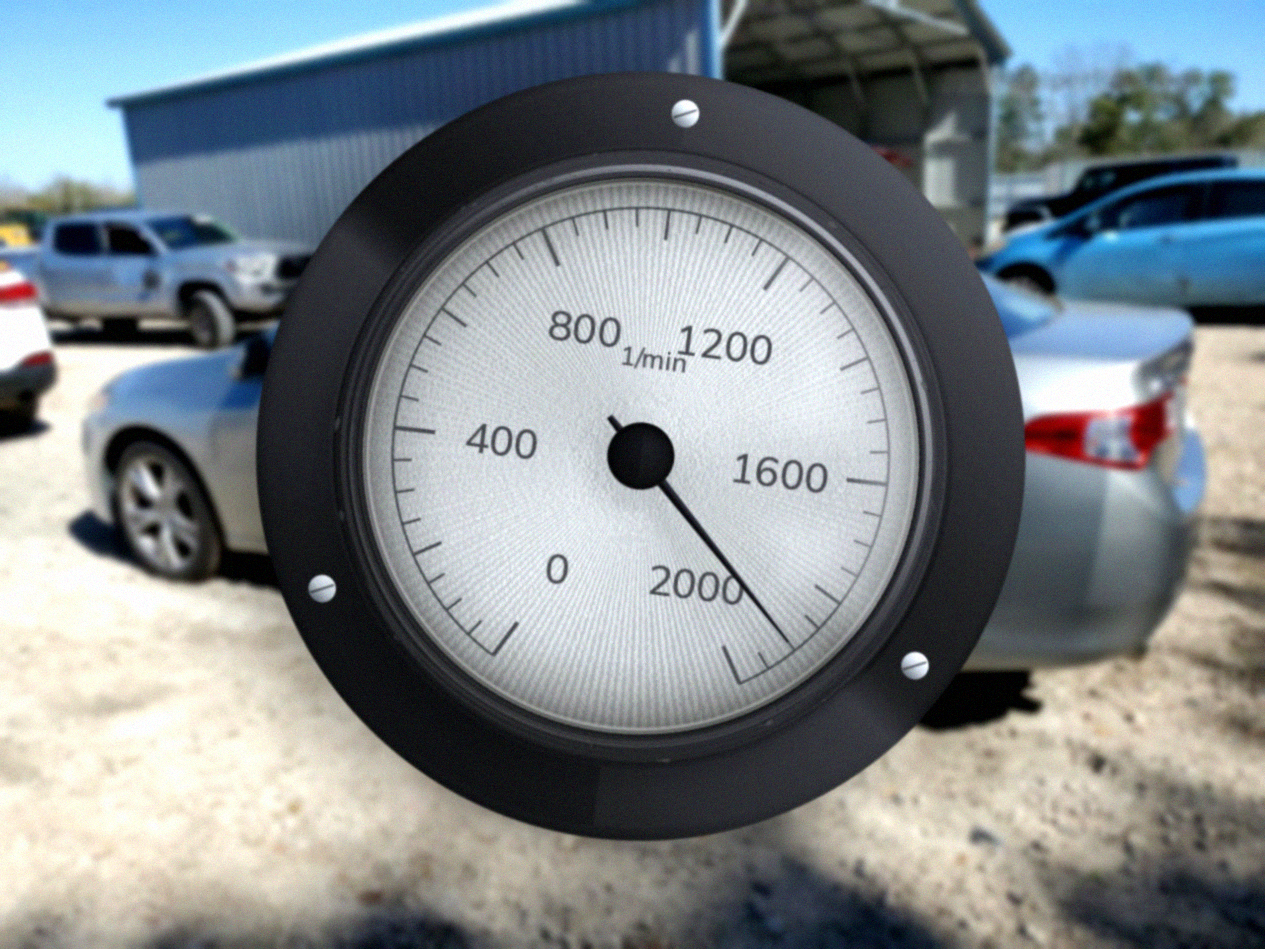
1900; rpm
